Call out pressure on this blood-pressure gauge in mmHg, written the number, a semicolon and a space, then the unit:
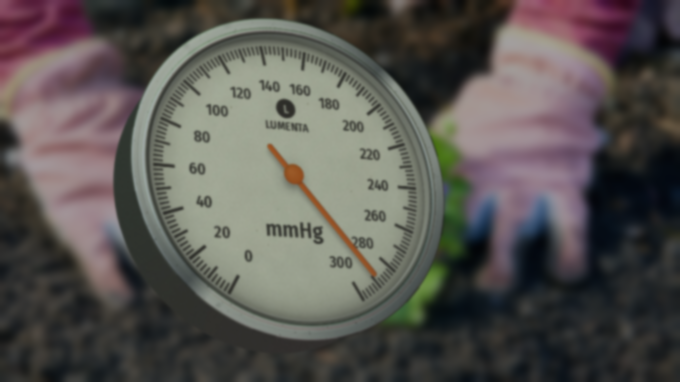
290; mmHg
